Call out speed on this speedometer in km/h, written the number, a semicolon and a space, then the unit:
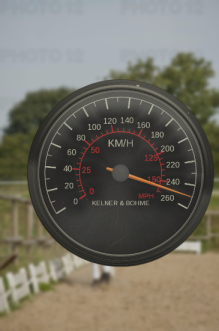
250; km/h
